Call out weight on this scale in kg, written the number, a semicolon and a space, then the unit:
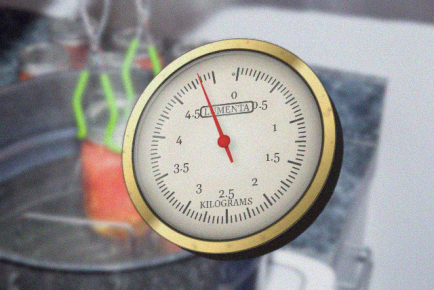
4.85; kg
